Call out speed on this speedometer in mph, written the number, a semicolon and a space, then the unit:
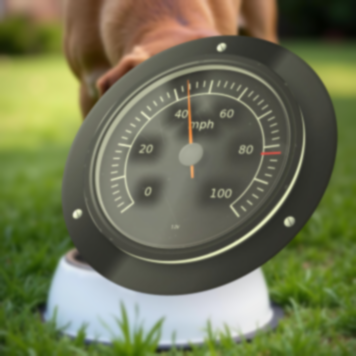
44; mph
